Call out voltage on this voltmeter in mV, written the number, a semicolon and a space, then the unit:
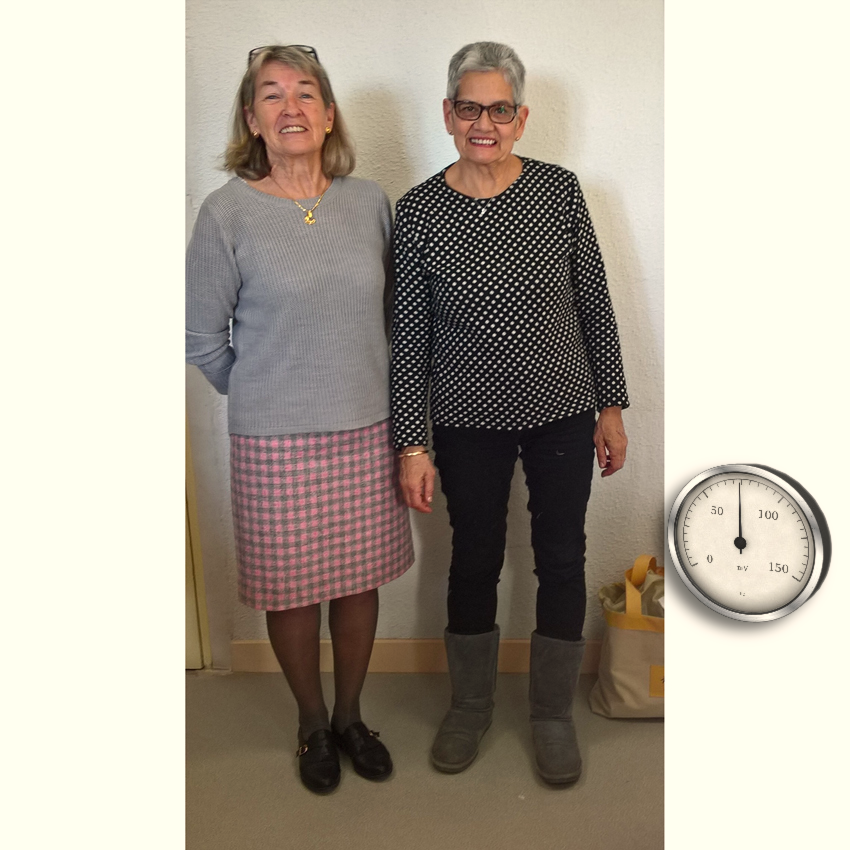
75; mV
